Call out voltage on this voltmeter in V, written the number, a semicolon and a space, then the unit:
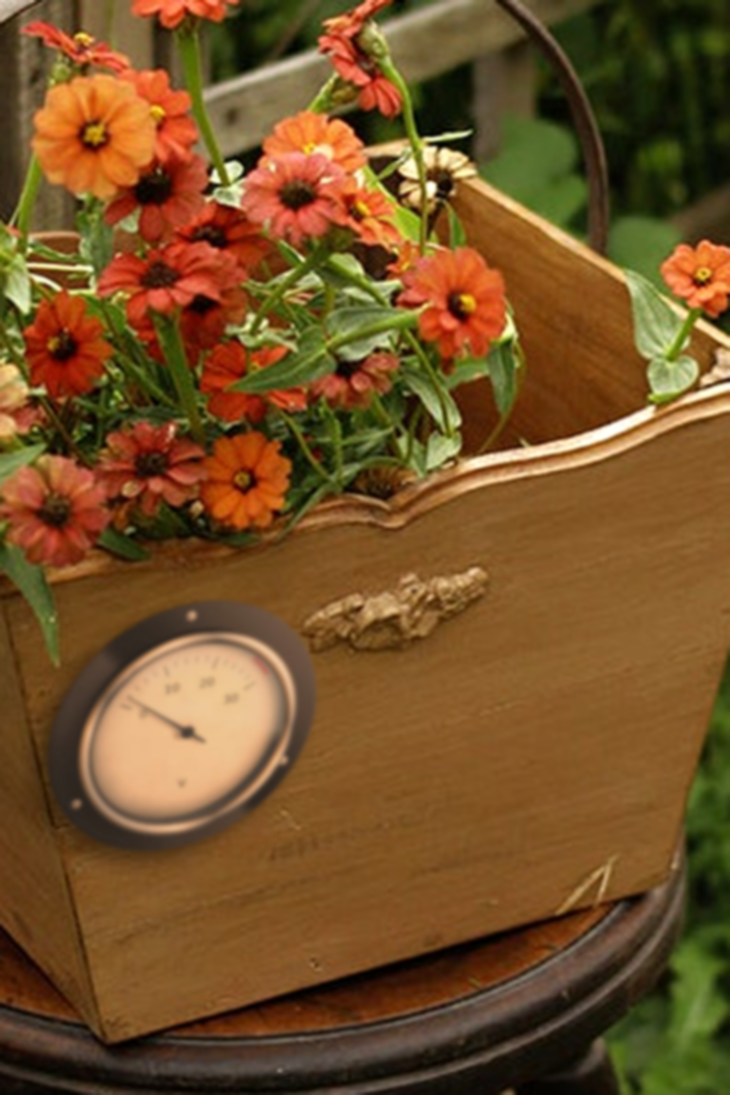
2; V
